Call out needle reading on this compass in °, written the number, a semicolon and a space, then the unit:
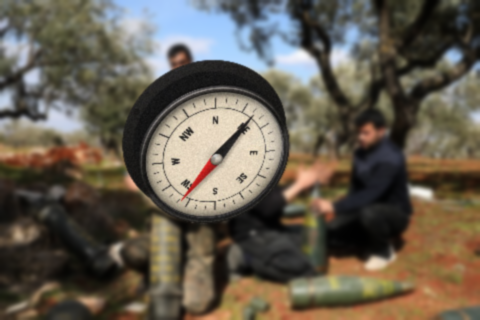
220; °
